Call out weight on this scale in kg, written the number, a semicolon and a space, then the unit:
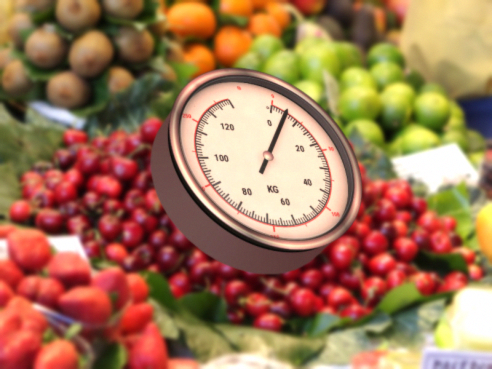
5; kg
